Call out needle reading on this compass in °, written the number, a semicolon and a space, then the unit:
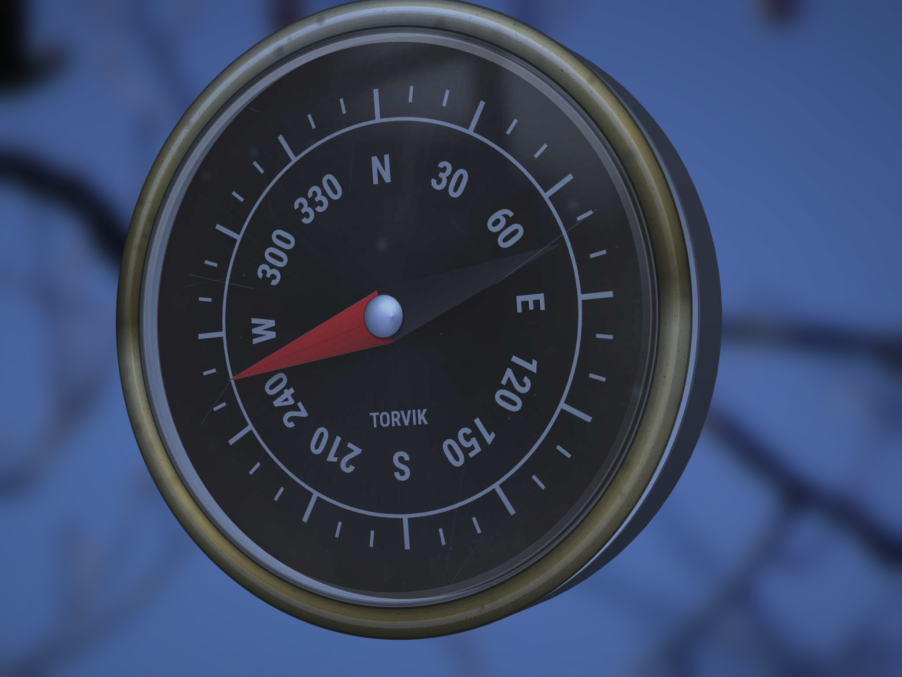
255; °
